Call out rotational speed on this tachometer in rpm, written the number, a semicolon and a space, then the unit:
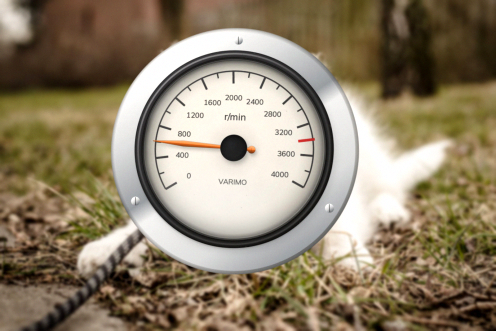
600; rpm
